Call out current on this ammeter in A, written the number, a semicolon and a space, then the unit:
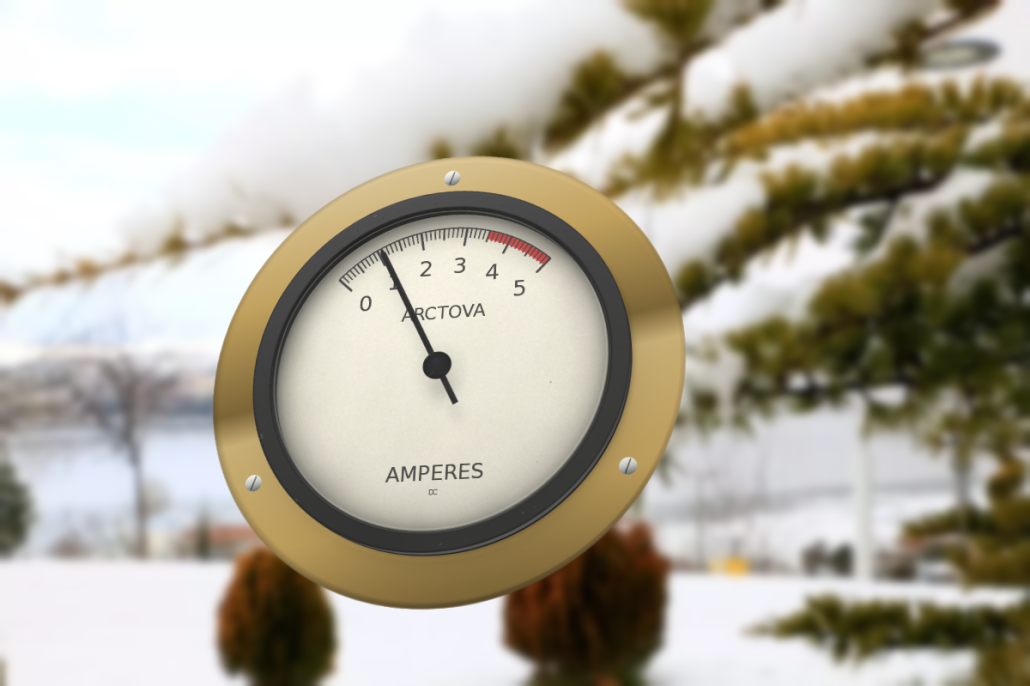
1.1; A
